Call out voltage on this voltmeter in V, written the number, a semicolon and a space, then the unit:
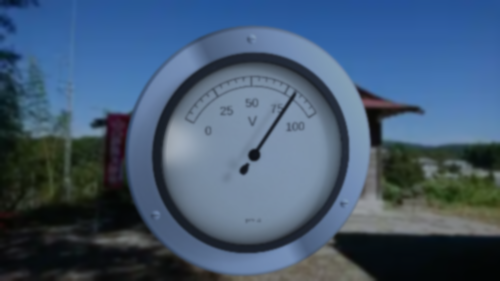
80; V
